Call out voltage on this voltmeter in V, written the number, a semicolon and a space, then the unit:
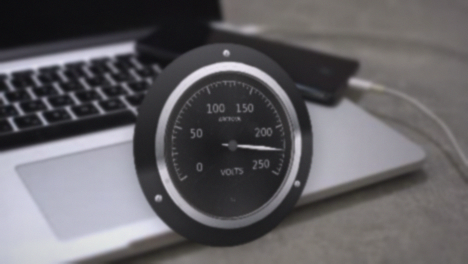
225; V
